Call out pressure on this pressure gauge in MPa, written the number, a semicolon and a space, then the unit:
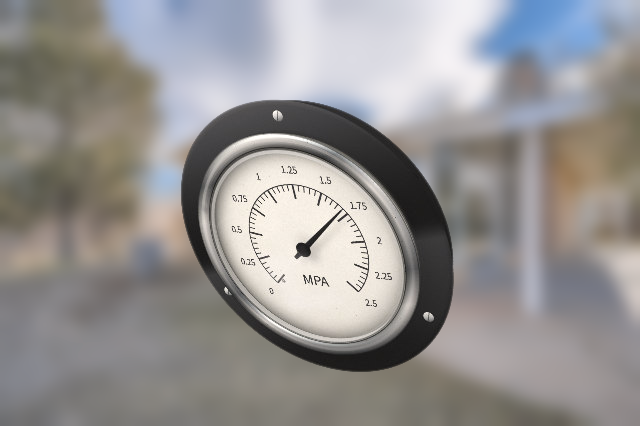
1.7; MPa
